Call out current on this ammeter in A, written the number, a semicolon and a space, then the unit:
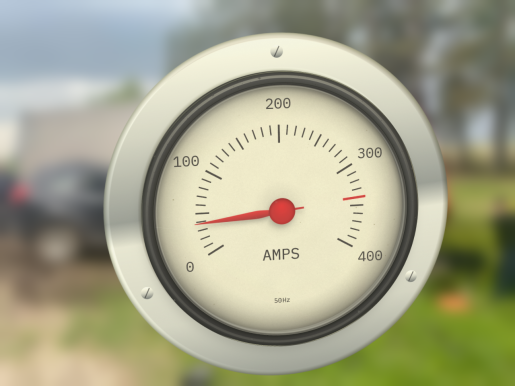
40; A
